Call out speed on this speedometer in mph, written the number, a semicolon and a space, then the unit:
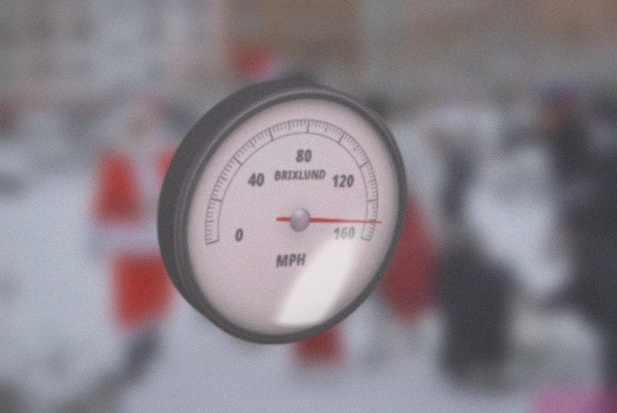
150; mph
